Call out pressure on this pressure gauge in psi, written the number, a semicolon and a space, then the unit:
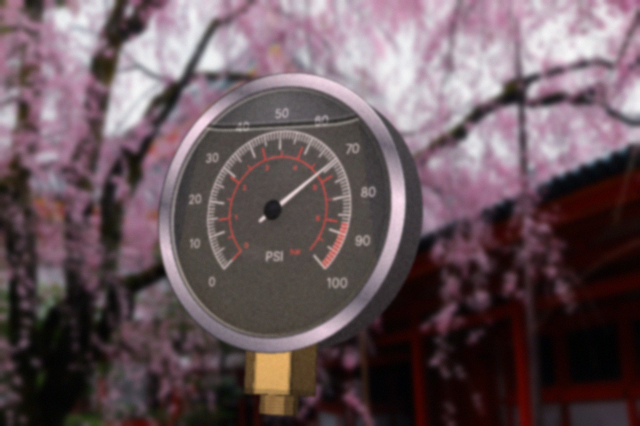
70; psi
